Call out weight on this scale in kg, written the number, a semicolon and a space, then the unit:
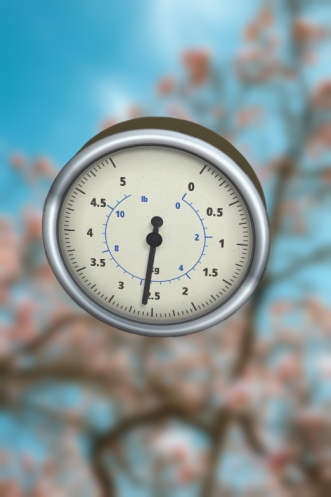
2.6; kg
